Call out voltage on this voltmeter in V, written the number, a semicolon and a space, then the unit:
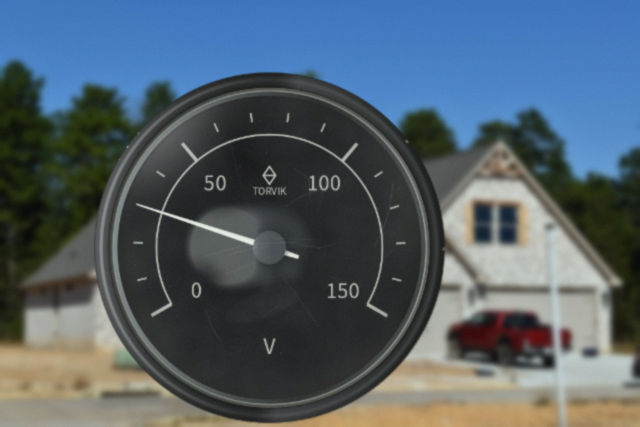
30; V
